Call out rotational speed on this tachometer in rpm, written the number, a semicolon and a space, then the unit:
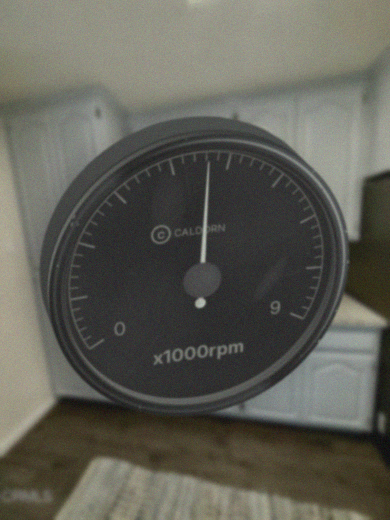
4600; rpm
